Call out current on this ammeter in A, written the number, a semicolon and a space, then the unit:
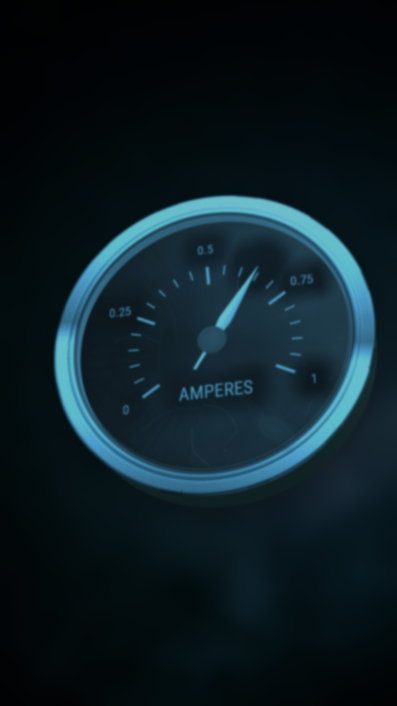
0.65; A
